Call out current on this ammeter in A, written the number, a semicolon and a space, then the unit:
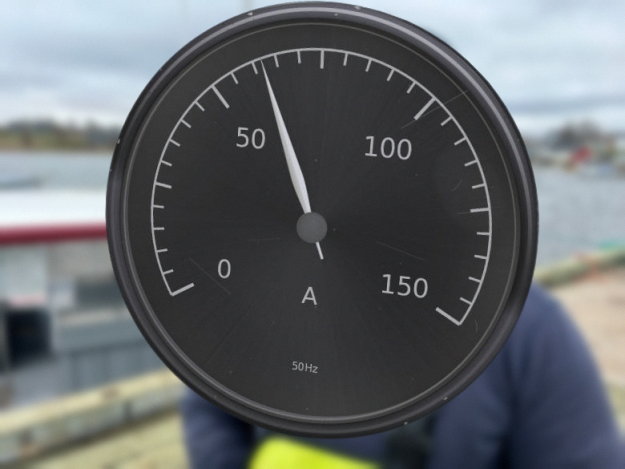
62.5; A
